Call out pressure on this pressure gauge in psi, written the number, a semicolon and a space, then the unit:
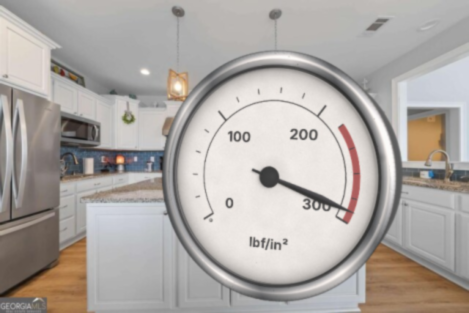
290; psi
